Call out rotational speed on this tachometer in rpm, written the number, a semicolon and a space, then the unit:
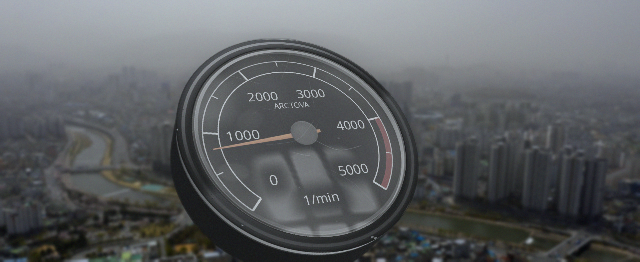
750; rpm
